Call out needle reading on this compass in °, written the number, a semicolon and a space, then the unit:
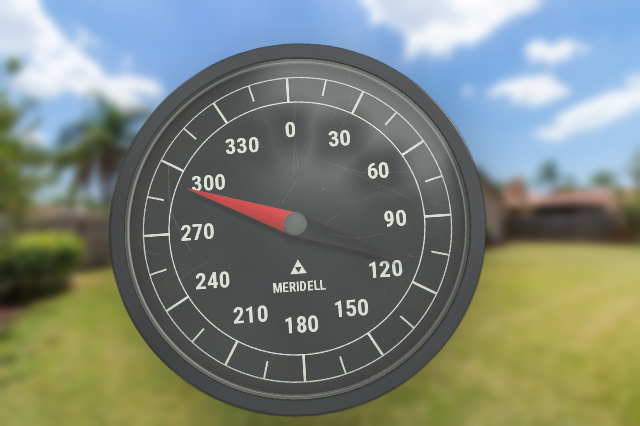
292.5; °
